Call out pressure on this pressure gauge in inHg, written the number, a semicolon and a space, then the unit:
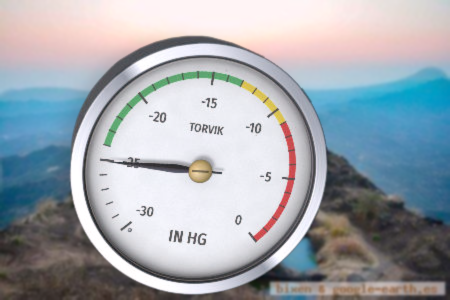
-25; inHg
